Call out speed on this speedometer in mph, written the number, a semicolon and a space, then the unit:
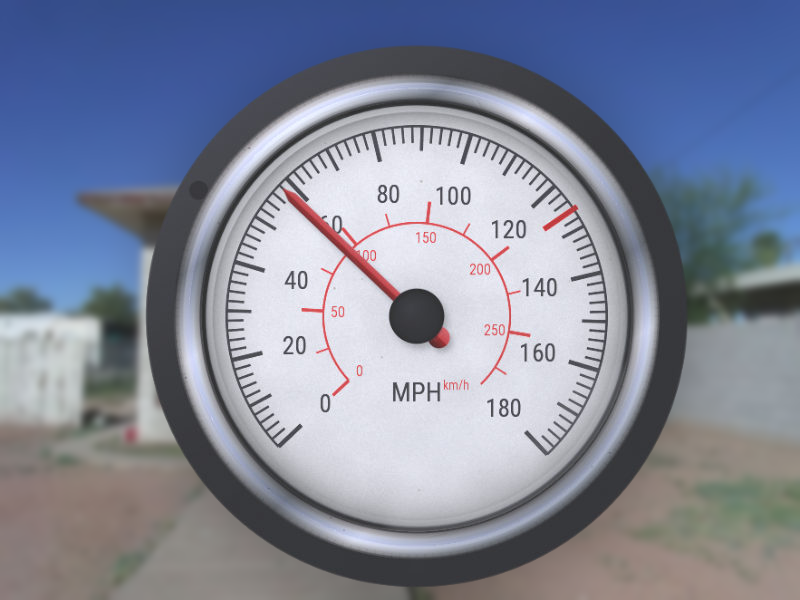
58; mph
